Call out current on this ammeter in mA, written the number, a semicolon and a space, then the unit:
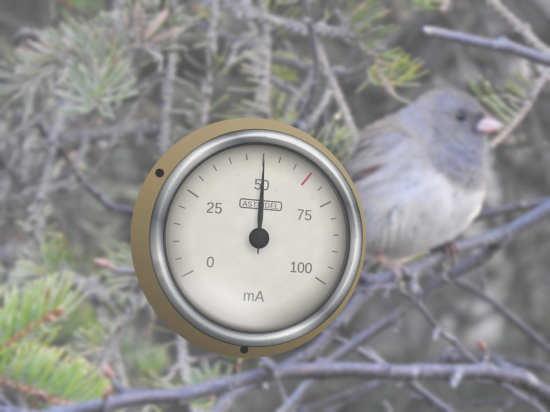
50; mA
